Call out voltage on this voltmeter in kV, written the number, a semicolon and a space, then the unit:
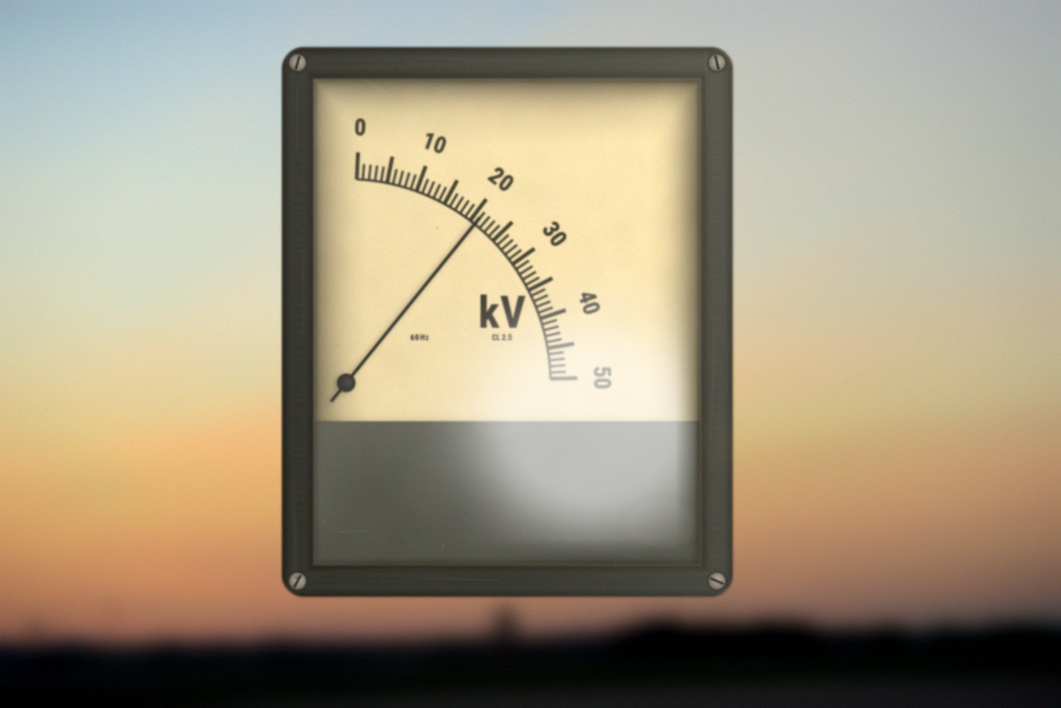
21; kV
